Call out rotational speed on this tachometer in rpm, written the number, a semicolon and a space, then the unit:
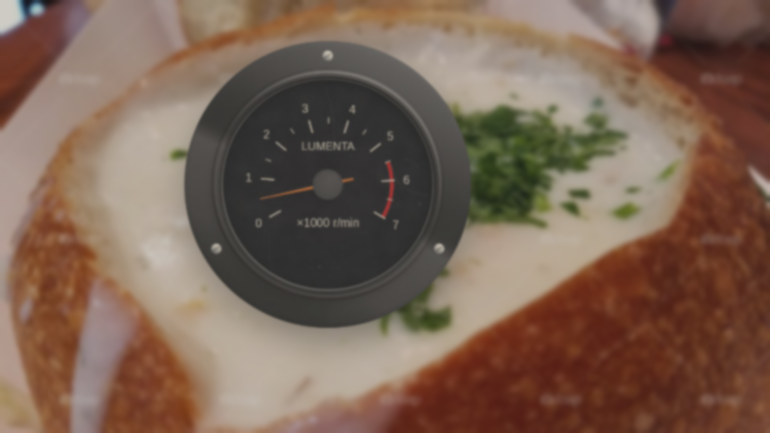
500; rpm
